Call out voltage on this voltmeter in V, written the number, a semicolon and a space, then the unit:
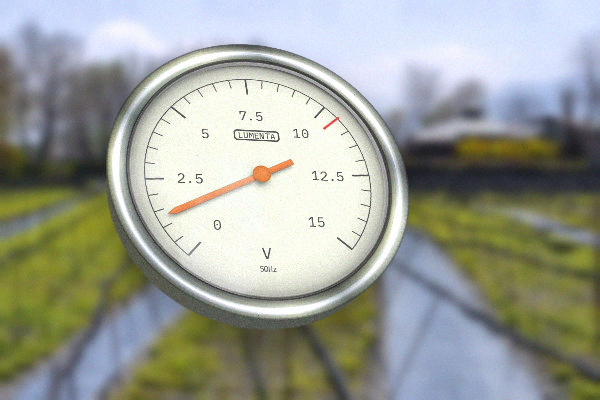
1.25; V
